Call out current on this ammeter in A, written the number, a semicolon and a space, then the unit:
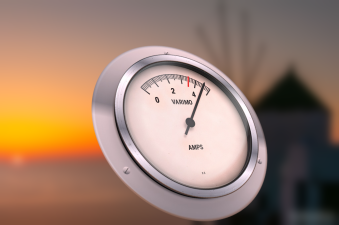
4.5; A
